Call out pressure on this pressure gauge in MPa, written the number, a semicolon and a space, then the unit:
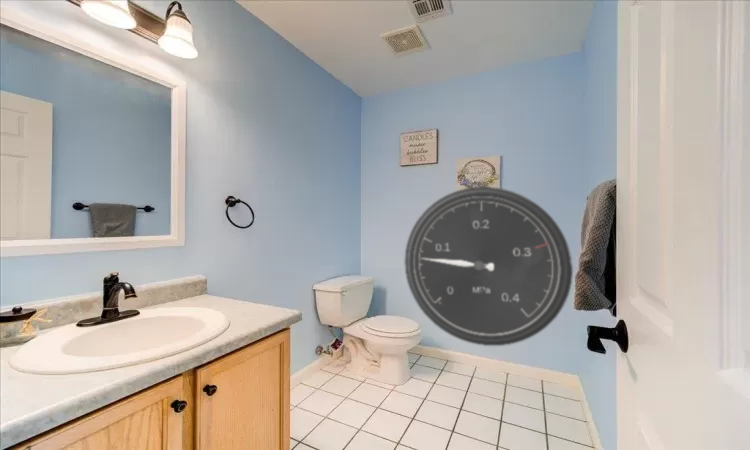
0.07; MPa
